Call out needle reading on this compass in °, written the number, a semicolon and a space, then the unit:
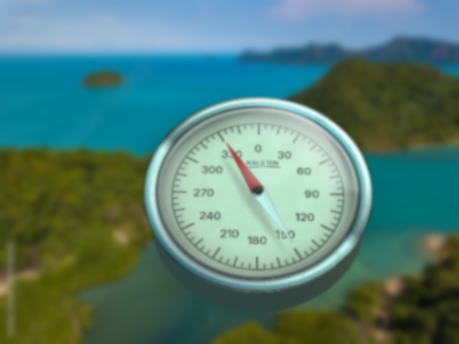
330; °
